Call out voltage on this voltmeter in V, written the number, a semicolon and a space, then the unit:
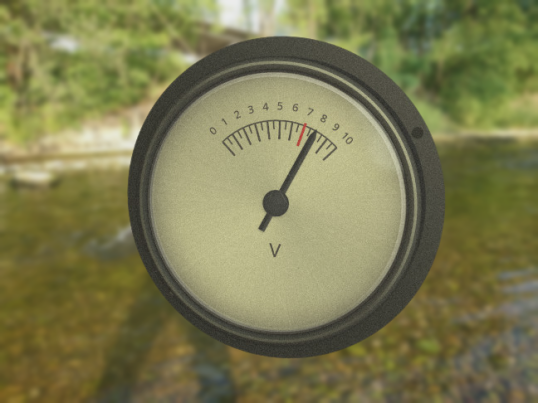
8; V
